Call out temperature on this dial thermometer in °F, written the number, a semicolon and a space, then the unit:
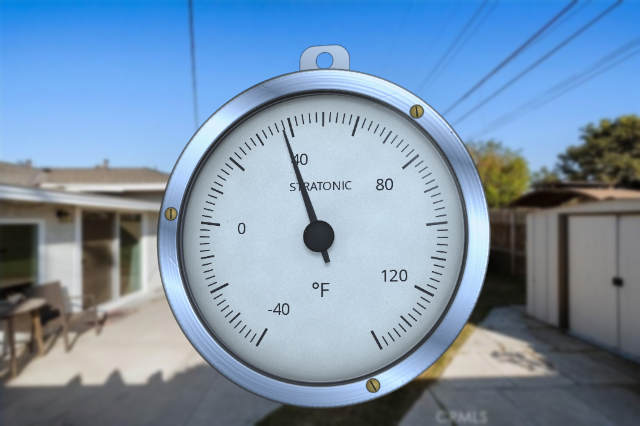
38; °F
